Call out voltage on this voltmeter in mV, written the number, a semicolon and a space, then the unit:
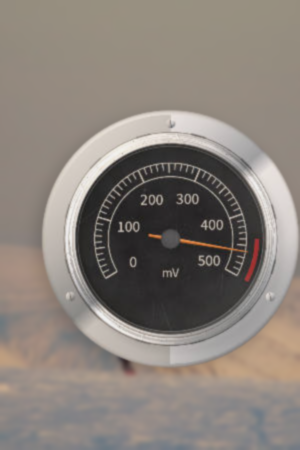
460; mV
